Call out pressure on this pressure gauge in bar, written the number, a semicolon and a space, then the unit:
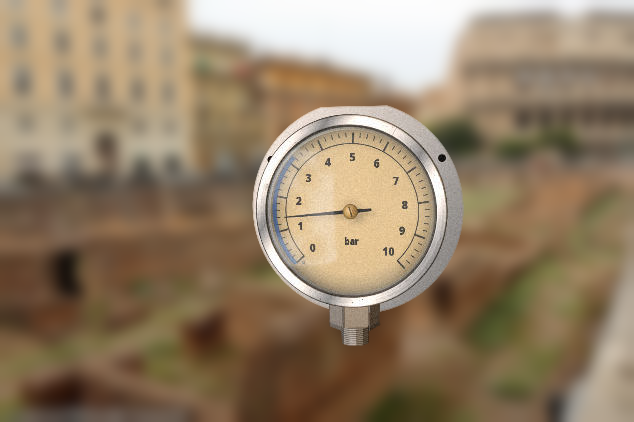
1.4; bar
